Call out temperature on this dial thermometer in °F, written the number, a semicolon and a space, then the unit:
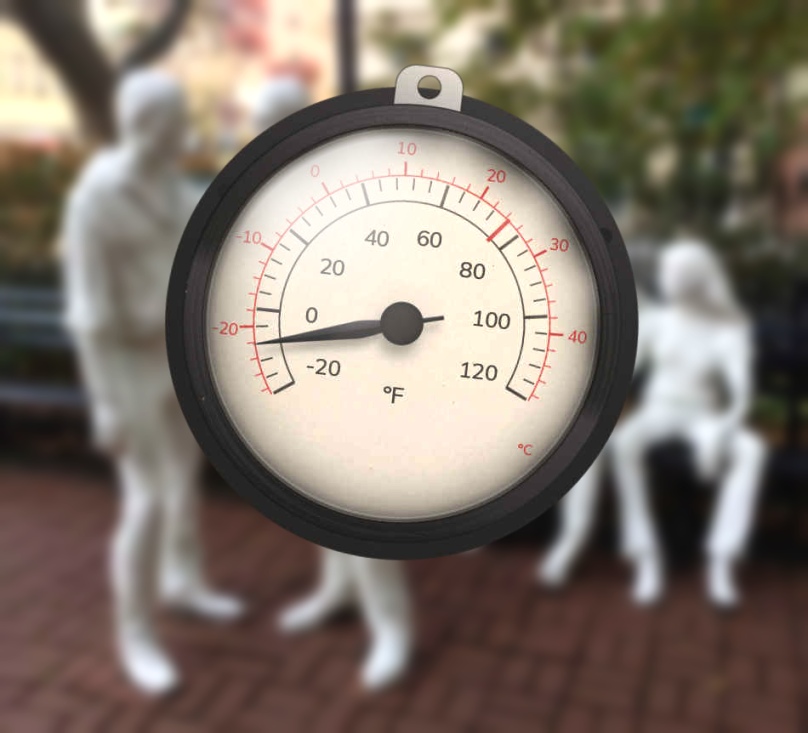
-8; °F
